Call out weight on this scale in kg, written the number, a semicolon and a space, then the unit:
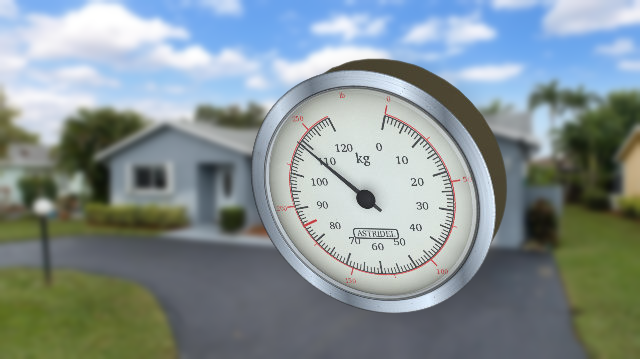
110; kg
